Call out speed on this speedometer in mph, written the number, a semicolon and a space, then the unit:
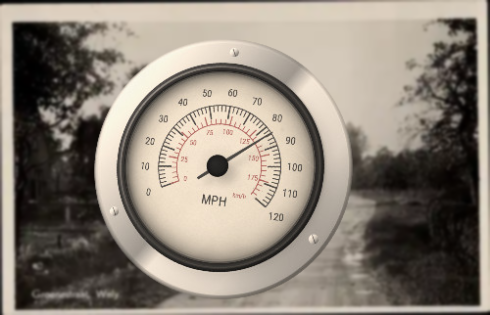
84; mph
